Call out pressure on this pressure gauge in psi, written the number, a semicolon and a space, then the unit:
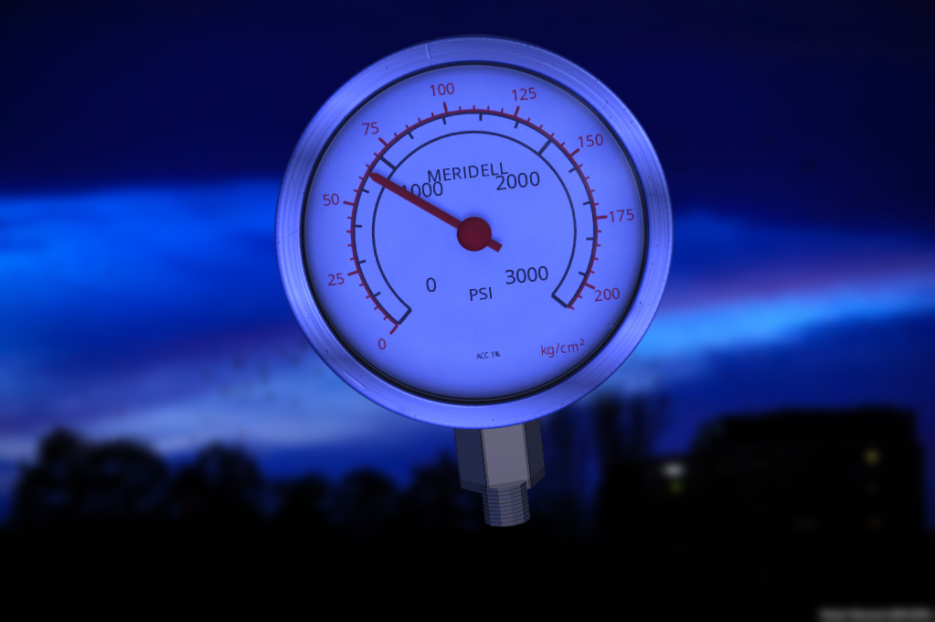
900; psi
